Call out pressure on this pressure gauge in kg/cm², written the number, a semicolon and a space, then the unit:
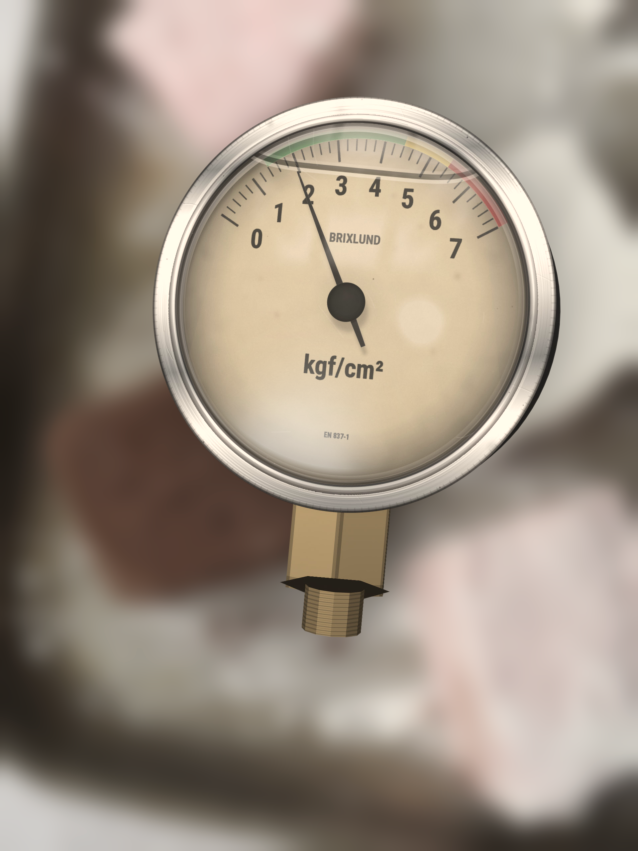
2; kg/cm²
